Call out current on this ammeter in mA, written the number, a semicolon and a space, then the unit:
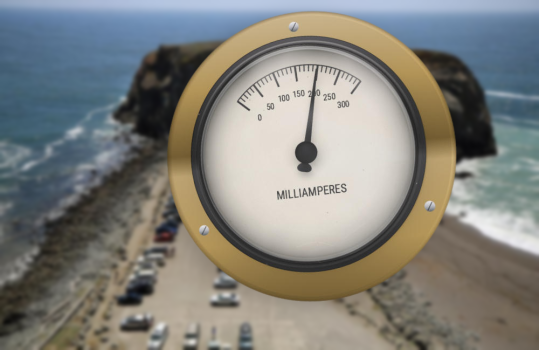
200; mA
